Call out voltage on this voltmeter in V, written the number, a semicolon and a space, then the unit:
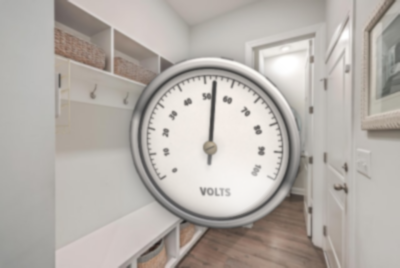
54; V
